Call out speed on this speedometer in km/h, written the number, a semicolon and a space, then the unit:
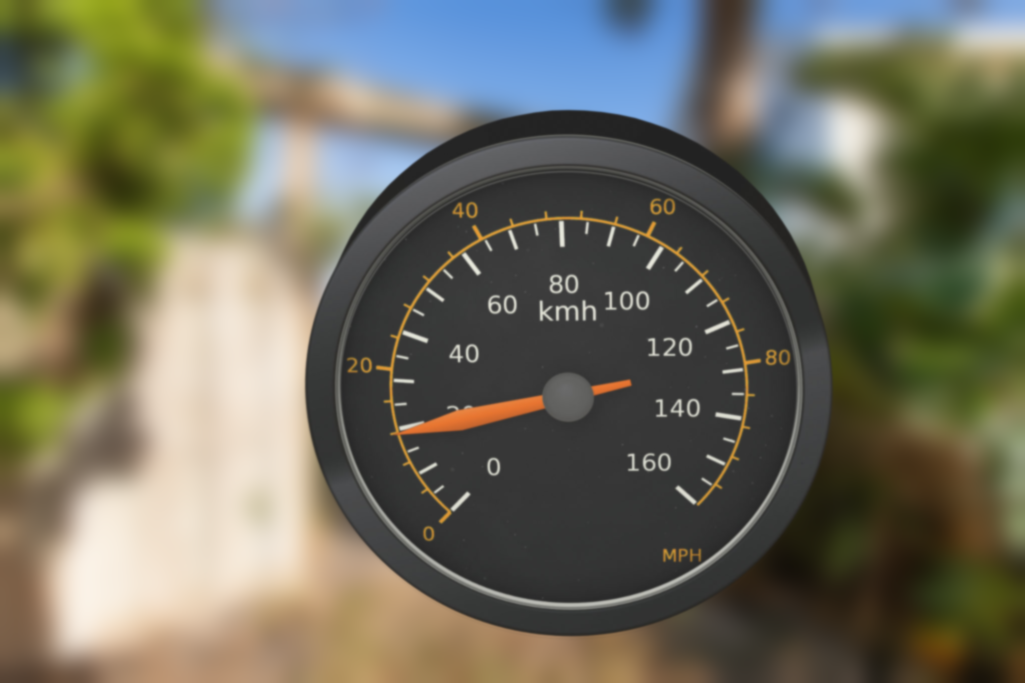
20; km/h
